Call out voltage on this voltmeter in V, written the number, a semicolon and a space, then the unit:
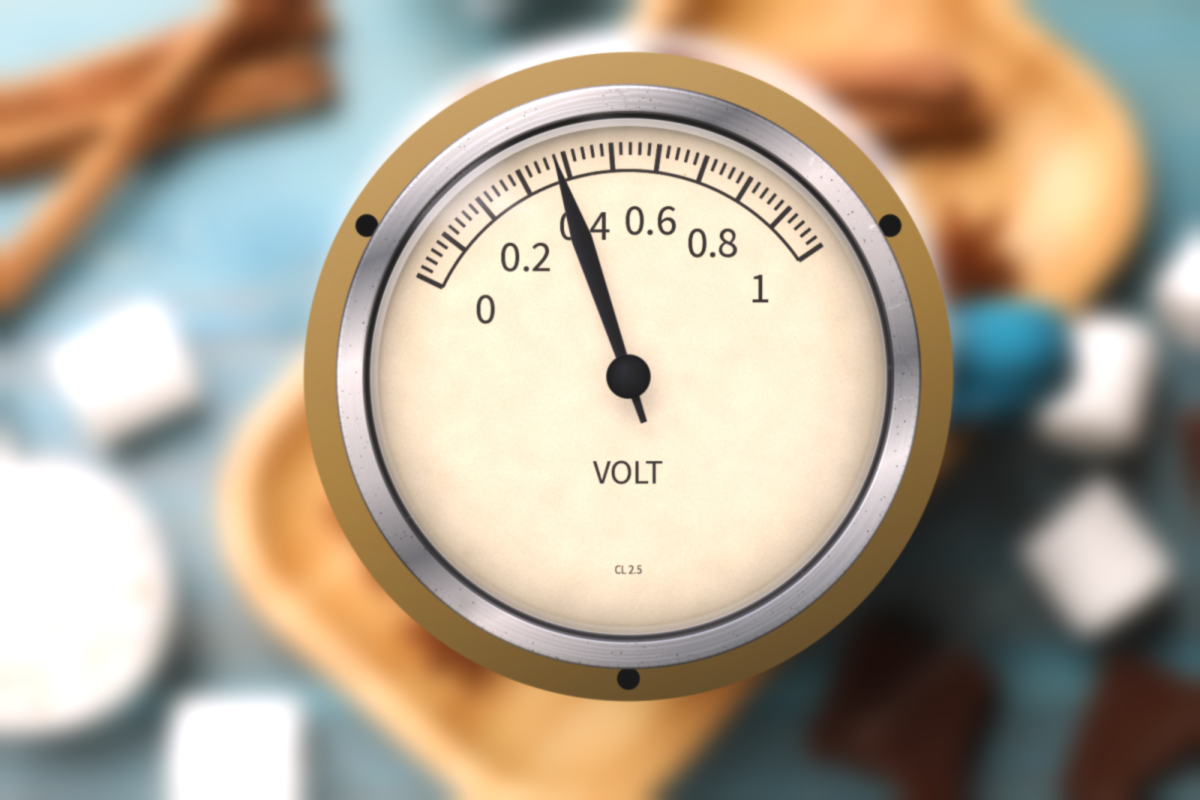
0.38; V
